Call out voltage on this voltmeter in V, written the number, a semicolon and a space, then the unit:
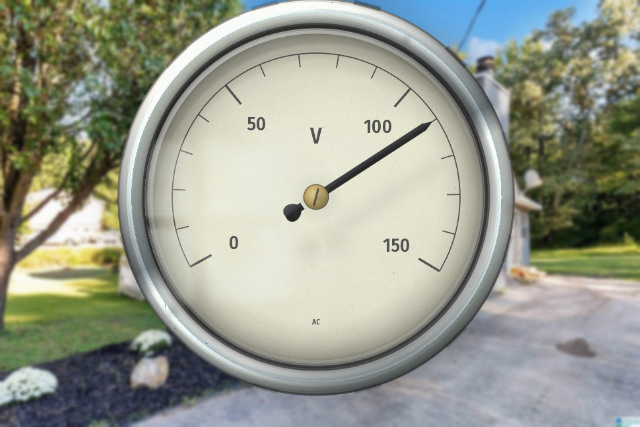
110; V
